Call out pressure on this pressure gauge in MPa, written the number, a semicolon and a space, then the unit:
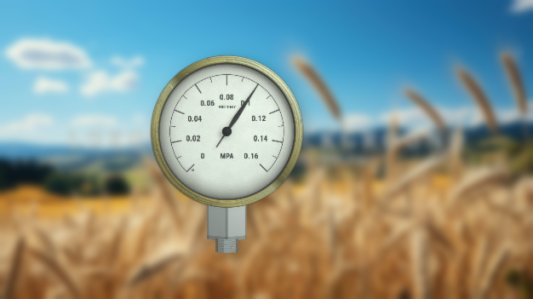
0.1; MPa
